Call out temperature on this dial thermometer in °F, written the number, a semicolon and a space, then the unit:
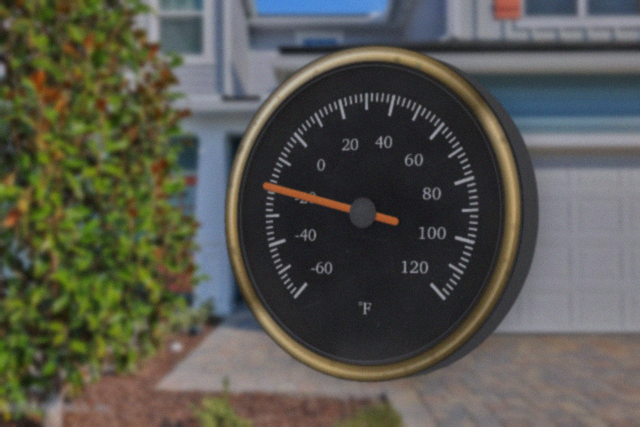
-20; °F
